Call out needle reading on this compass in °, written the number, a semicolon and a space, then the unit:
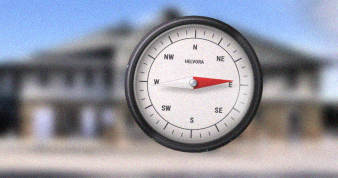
85; °
